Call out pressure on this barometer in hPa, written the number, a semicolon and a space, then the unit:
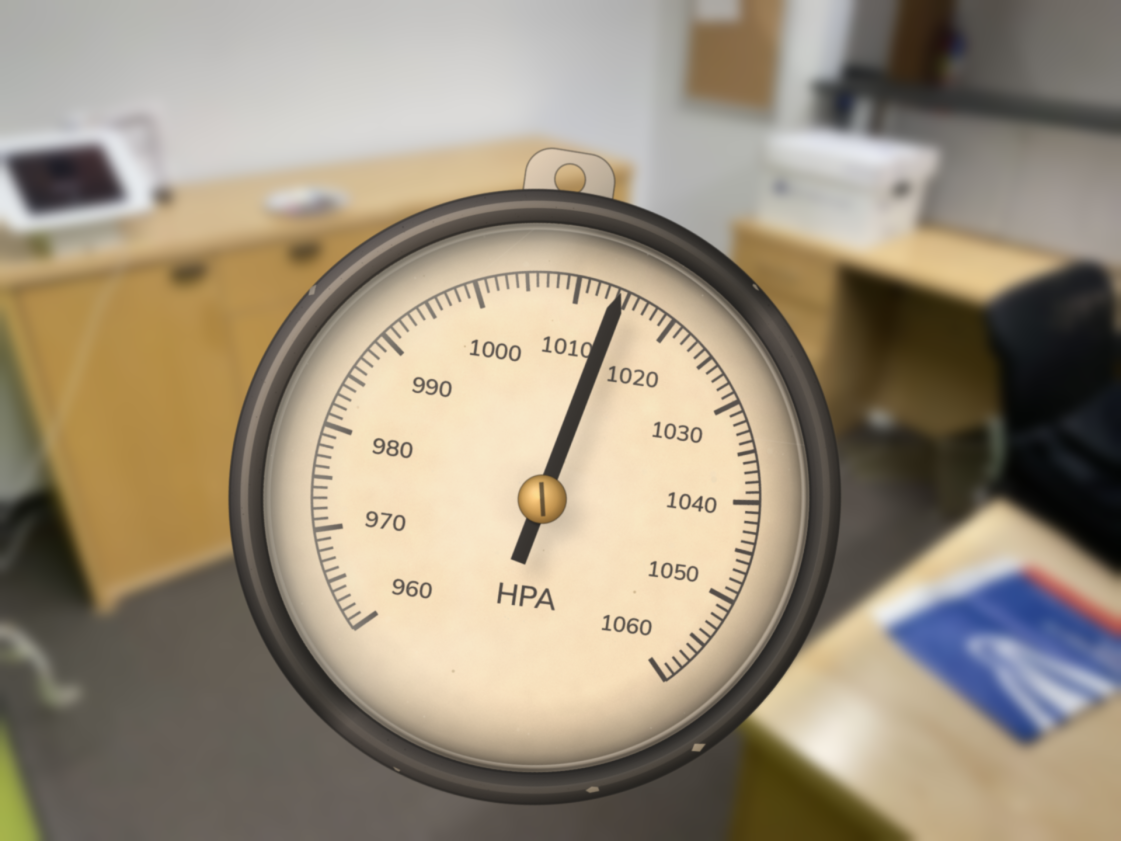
1014; hPa
